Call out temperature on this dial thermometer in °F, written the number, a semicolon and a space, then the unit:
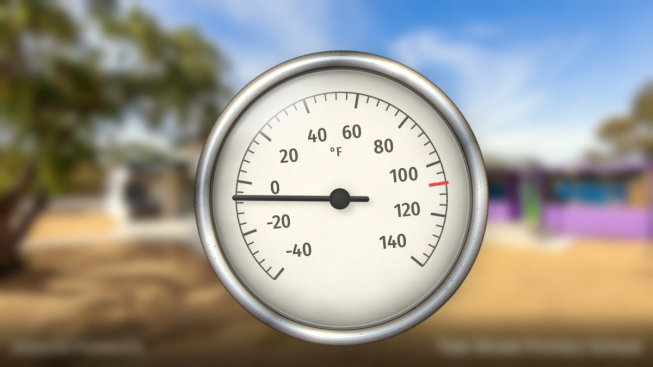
-6; °F
